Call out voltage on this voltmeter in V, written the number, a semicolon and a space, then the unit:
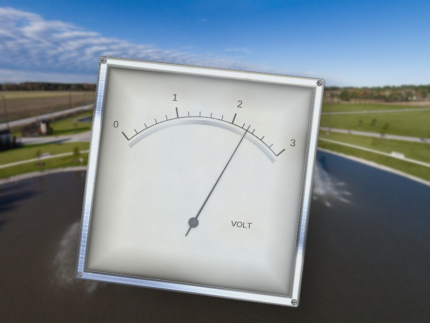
2.3; V
